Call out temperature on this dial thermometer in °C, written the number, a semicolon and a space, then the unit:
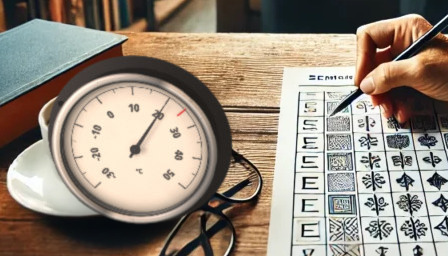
20; °C
